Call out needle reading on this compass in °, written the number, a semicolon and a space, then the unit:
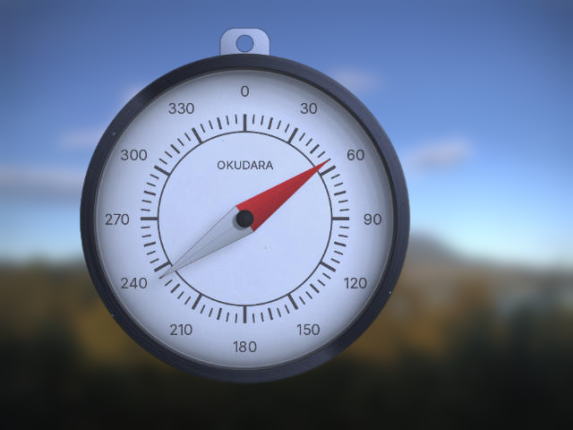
55; °
